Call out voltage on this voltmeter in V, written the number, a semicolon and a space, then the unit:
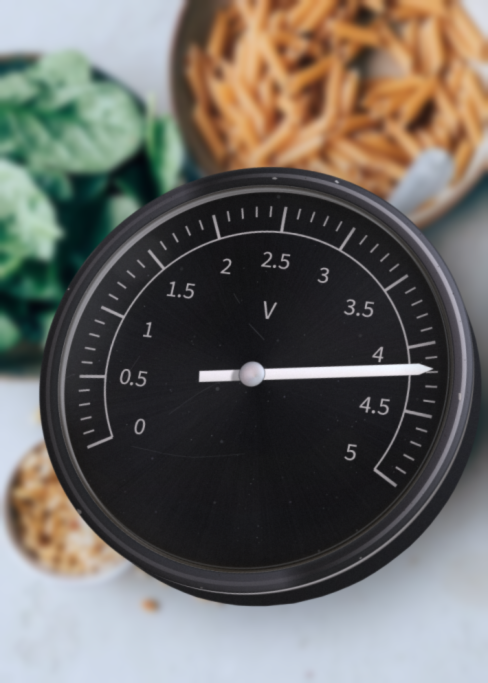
4.2; V
